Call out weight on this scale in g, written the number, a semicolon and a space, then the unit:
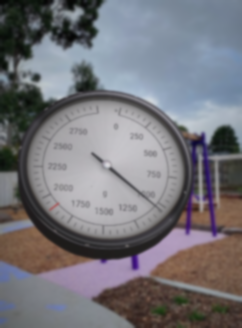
1050; g
